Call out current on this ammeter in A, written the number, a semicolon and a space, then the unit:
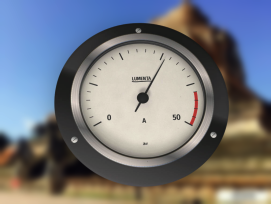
31; A
